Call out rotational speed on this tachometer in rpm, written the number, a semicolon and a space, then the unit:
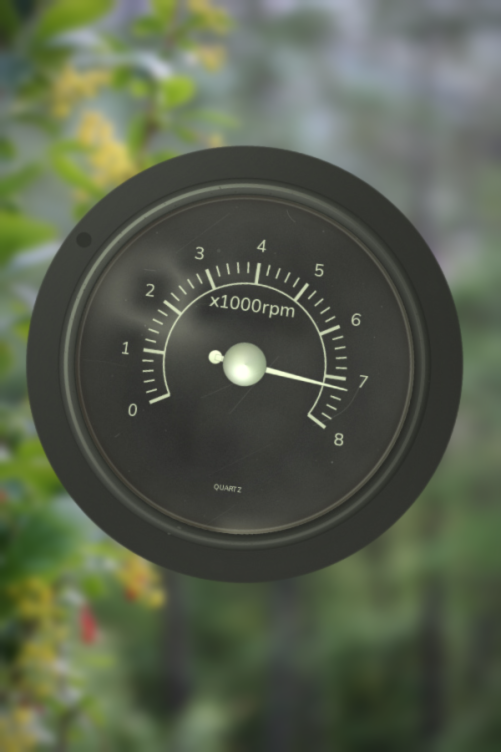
7200; rpm
